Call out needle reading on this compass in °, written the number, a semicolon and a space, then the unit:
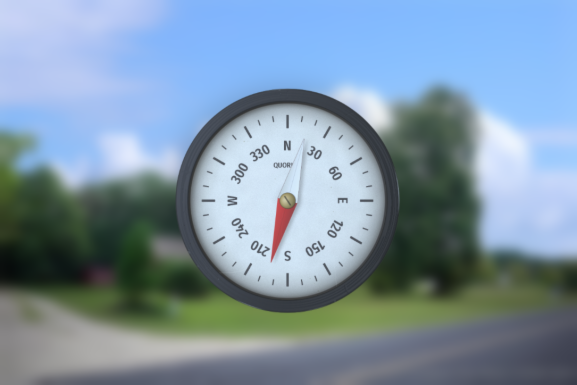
195; °
